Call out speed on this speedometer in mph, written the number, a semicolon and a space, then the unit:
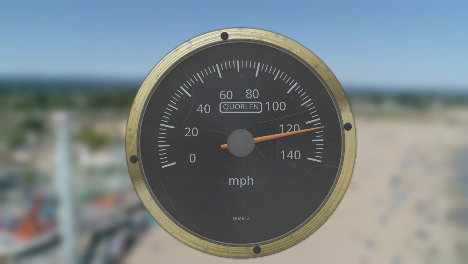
124; mph
